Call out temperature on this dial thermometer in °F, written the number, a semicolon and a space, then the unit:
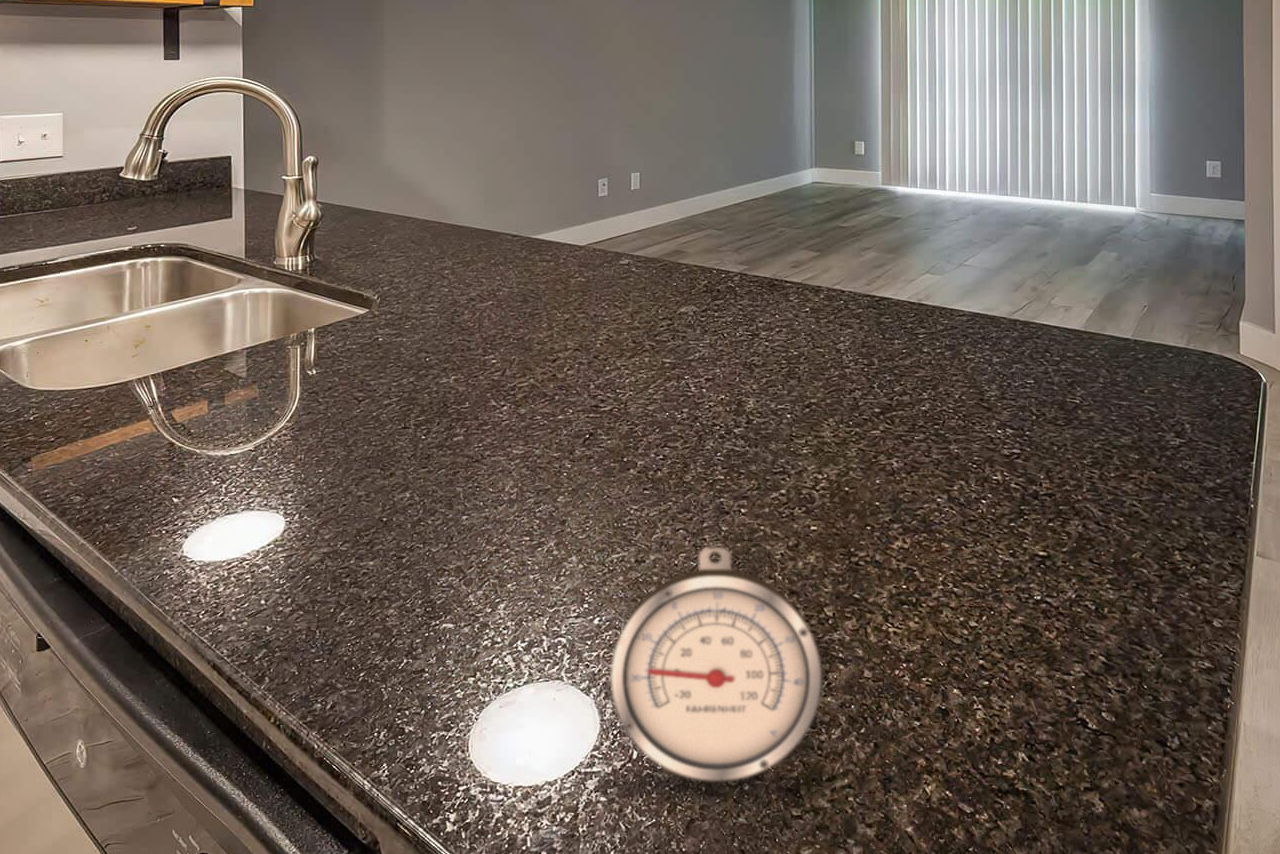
0; °F
